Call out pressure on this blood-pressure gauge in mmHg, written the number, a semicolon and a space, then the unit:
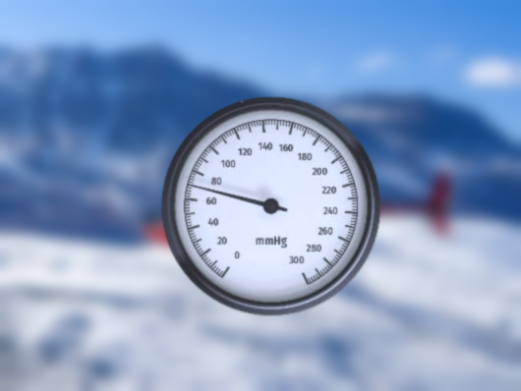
70; mmHg
